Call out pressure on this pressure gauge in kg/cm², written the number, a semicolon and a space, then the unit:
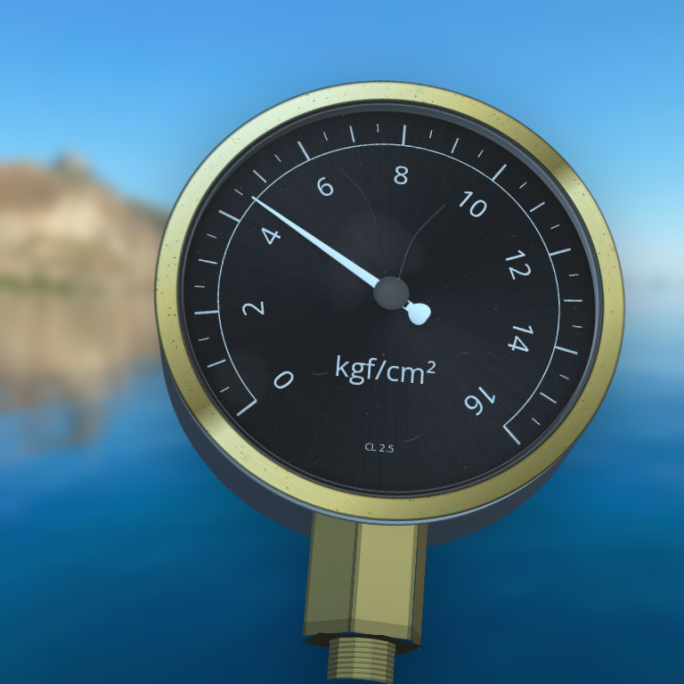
4.5; kg/cm²
